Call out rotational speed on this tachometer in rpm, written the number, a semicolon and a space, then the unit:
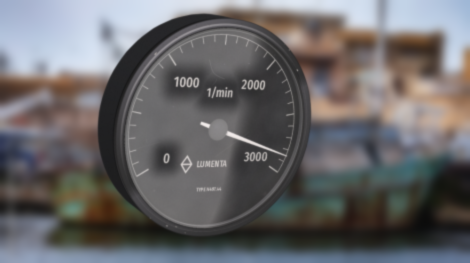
2850; rpm
